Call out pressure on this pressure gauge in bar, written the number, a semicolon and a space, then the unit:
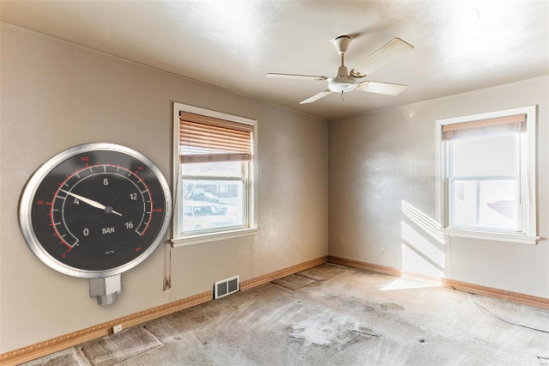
4.5; bar
